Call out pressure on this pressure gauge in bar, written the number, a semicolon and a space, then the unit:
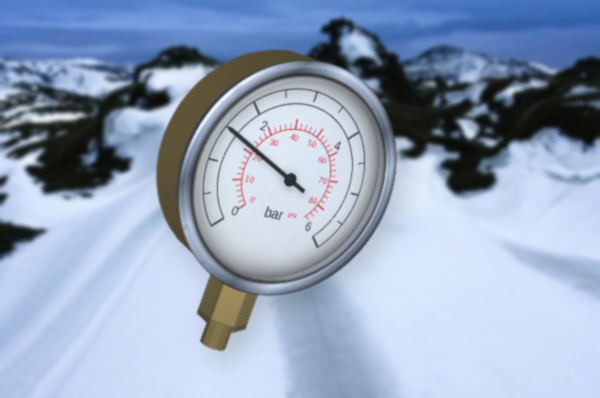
1.5; bar
